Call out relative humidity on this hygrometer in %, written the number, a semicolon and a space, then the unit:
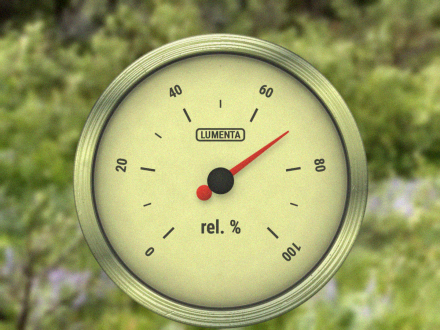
70; %
